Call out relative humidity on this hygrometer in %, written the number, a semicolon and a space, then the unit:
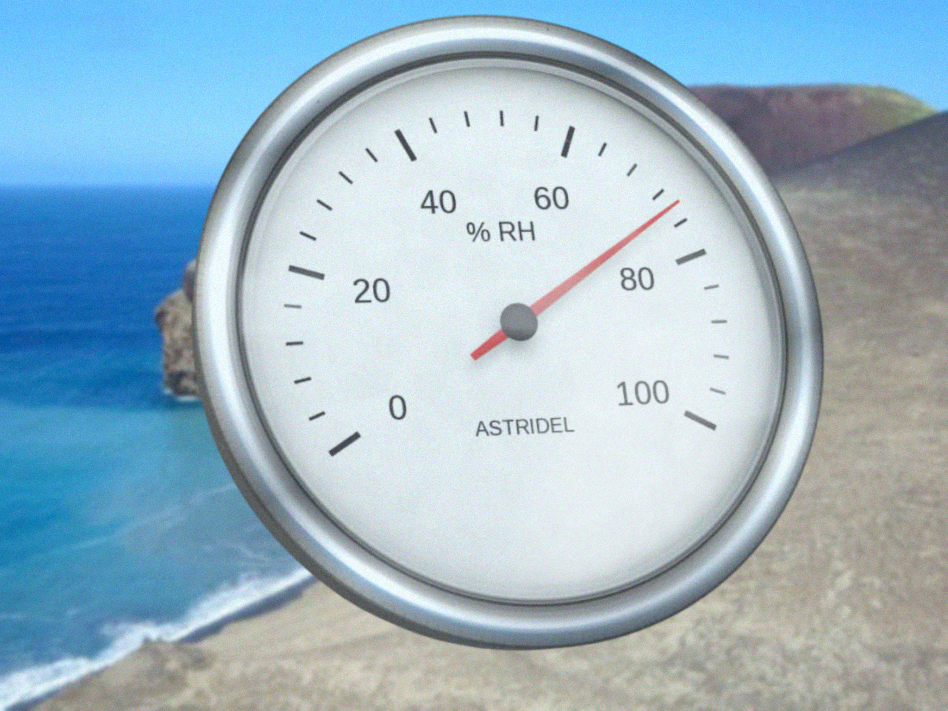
74; %
